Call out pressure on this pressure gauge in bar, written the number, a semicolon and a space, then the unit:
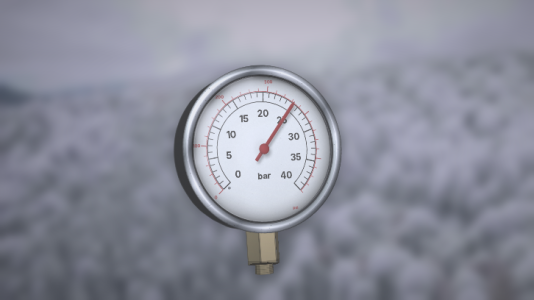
25; bar
